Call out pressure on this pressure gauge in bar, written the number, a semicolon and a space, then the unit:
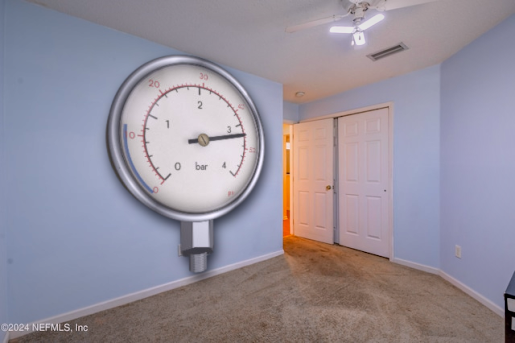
3.2; bar
